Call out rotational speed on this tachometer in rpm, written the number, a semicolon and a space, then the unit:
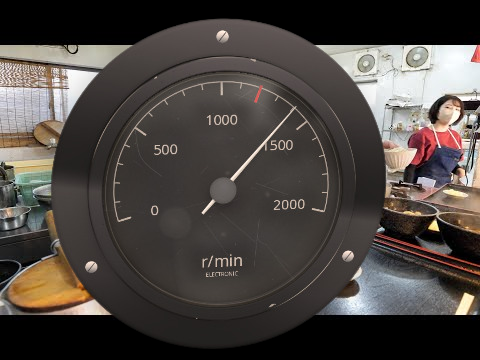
1400; rpm
